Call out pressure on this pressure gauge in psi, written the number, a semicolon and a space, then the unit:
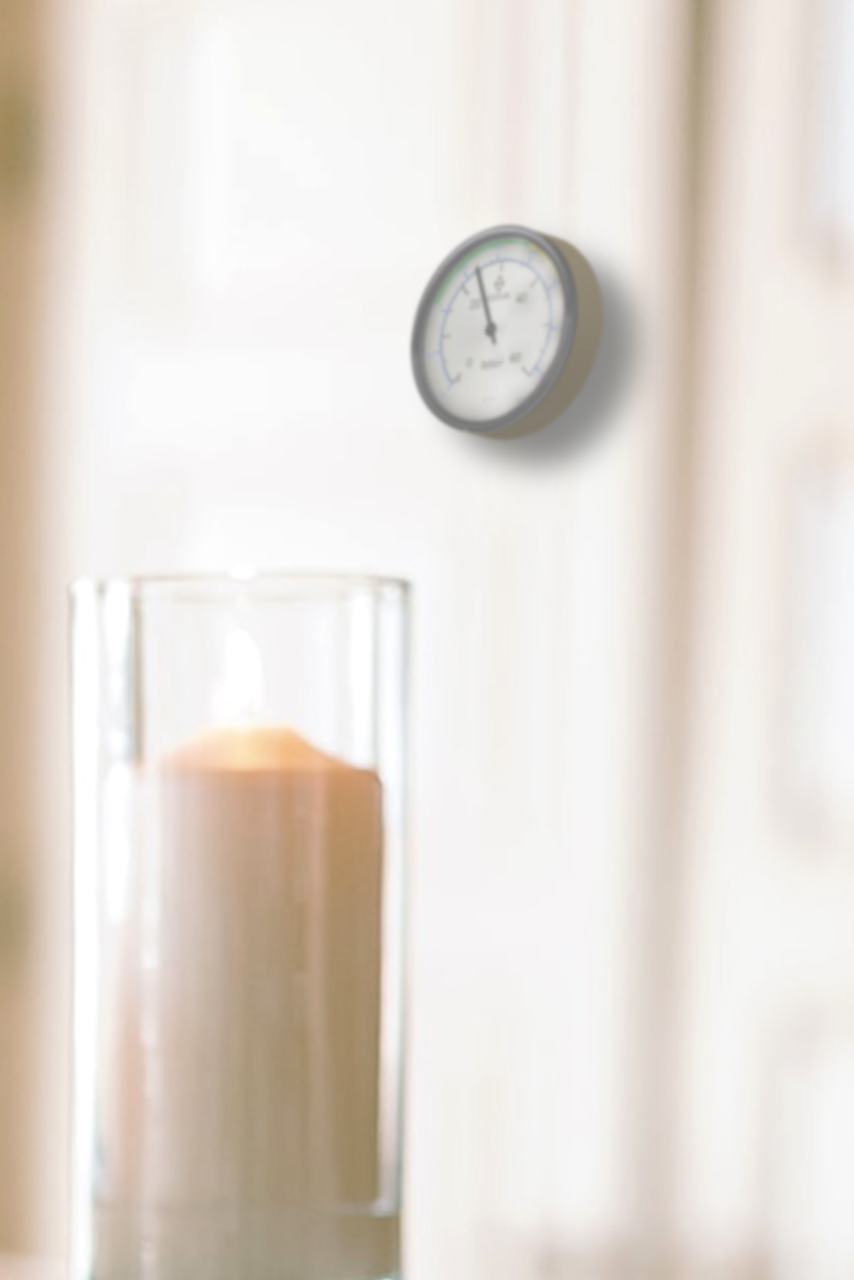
25; psi
